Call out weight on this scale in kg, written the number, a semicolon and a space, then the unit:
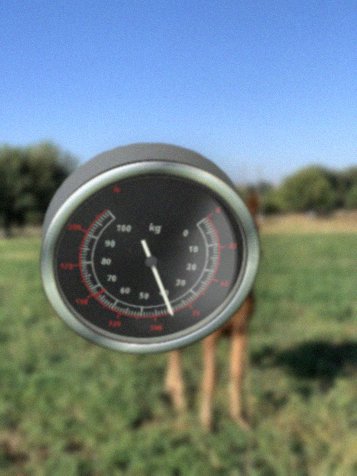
40; kg
